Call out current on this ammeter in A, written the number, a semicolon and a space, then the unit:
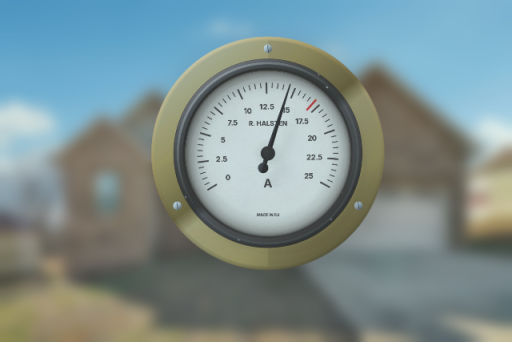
14.5; A
